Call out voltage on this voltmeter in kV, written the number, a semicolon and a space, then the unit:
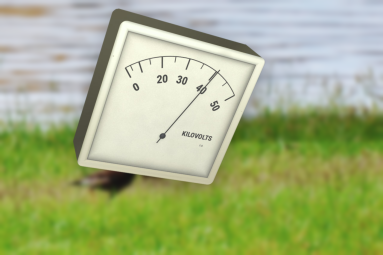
40; kV
